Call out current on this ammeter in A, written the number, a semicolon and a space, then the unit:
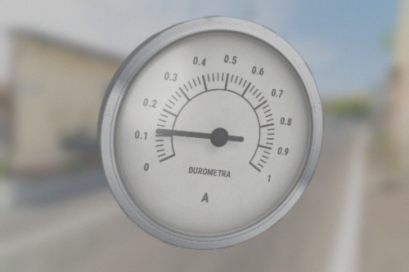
0.12; A
